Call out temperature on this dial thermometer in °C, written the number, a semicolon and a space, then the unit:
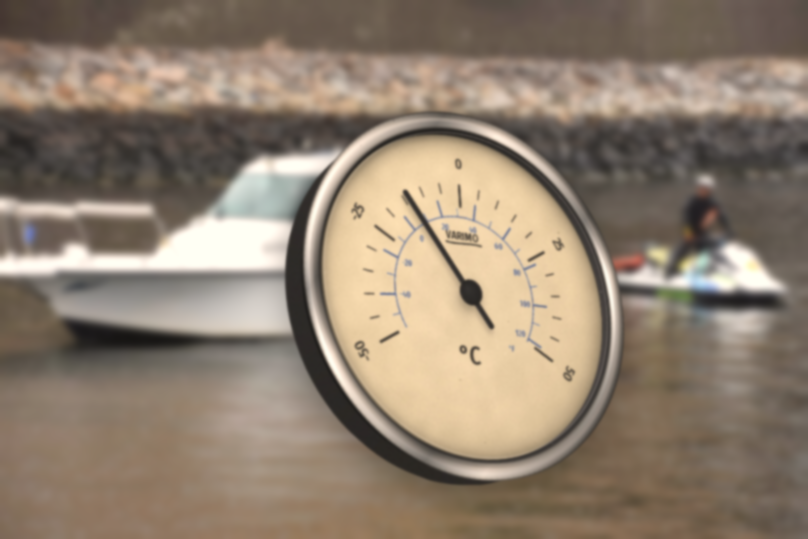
-15; °C
